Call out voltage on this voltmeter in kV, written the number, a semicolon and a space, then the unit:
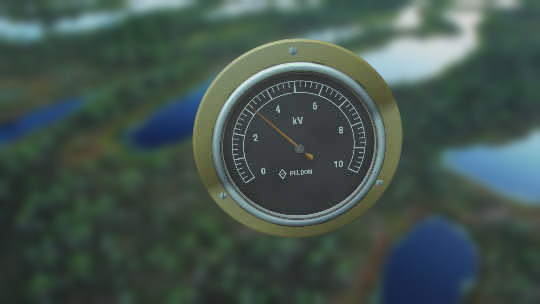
3.2; kV
